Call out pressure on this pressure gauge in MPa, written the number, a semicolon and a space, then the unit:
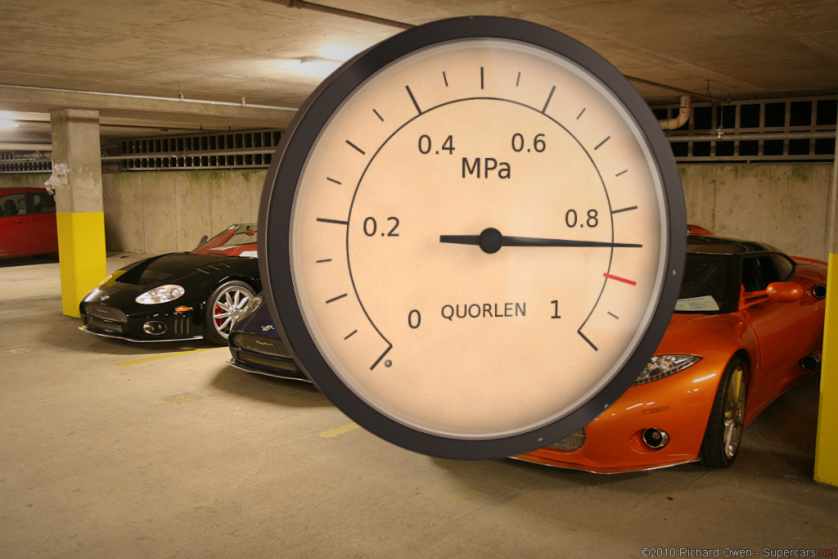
0.85; MPa
